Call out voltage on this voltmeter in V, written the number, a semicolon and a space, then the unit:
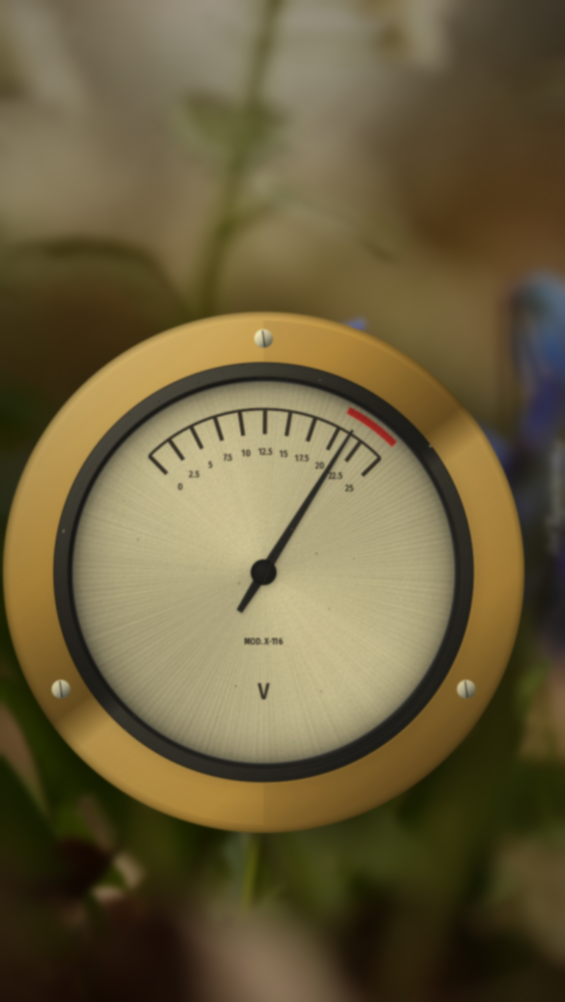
21.25; V
